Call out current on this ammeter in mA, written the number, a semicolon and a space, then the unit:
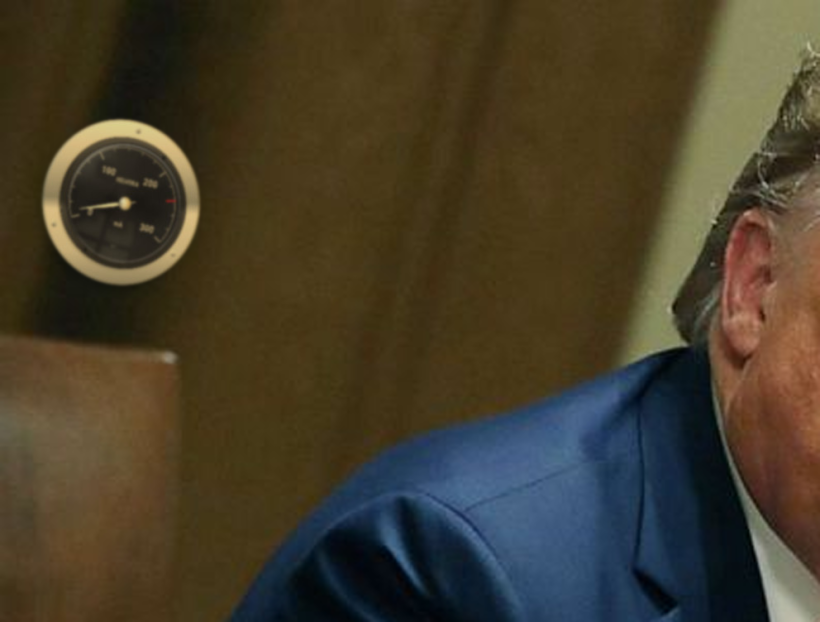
10; mA
